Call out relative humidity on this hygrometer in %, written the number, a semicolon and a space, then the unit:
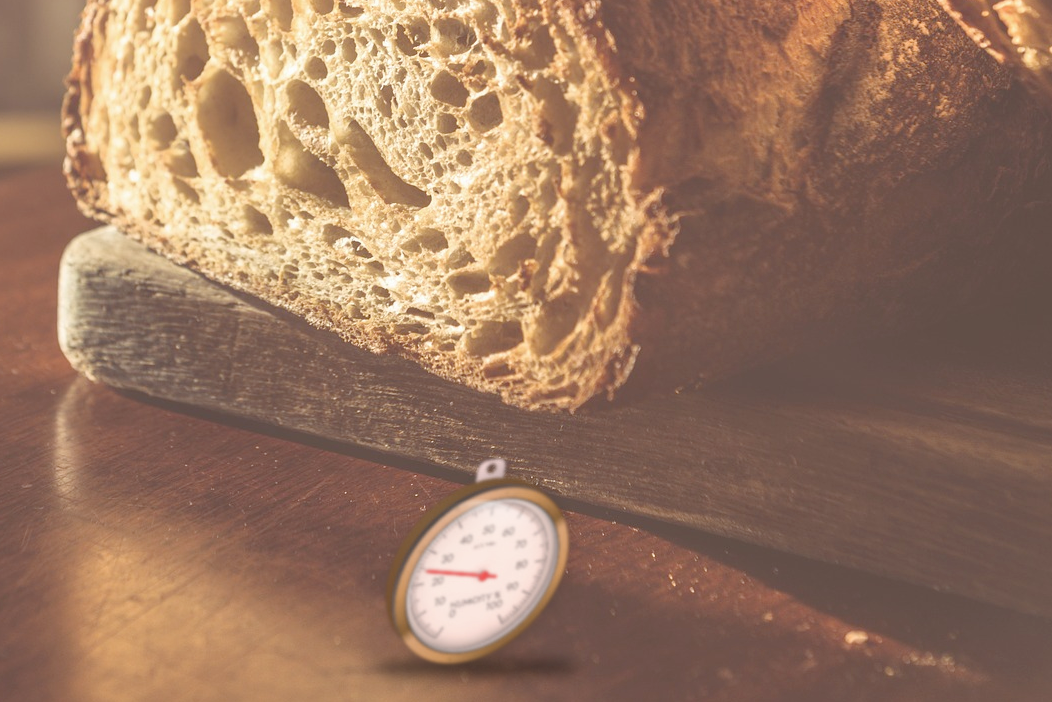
25; %
